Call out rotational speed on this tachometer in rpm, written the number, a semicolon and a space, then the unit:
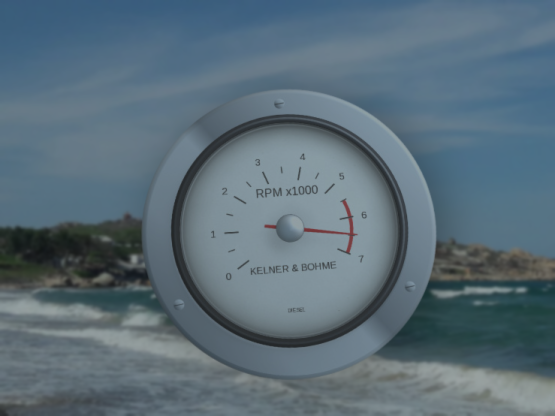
6500; rpm
